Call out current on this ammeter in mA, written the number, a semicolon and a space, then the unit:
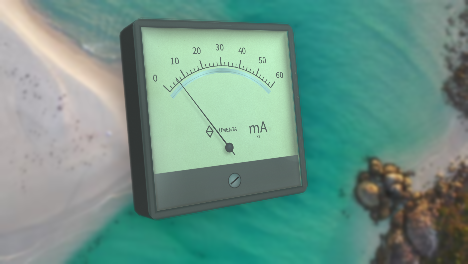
6; mA
